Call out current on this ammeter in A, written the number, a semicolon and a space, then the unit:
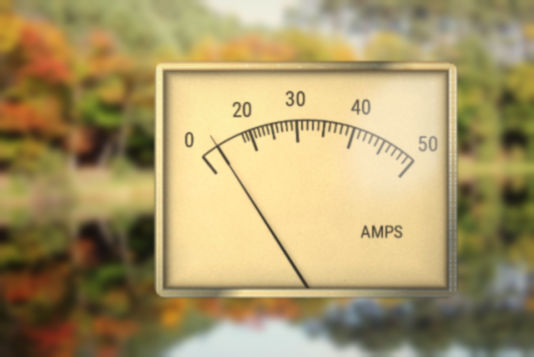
10; A
